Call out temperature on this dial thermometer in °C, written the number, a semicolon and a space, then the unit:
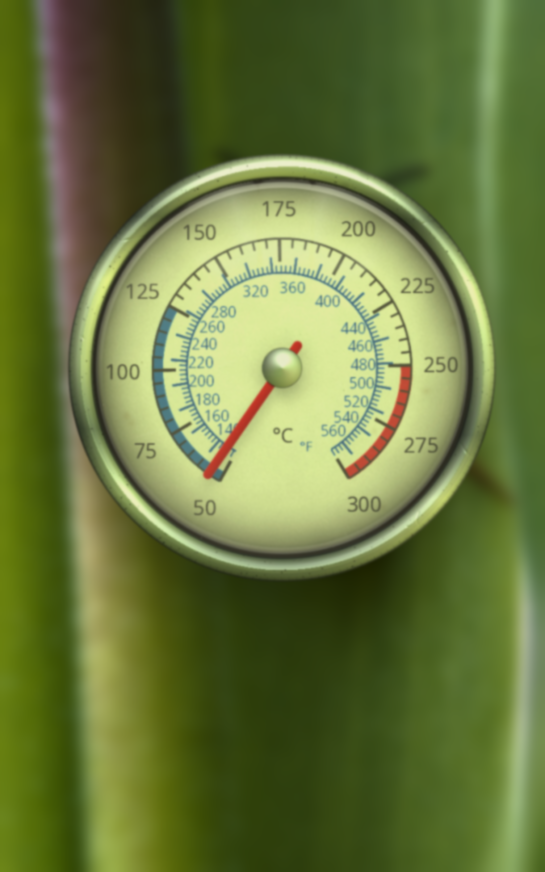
55; °C
